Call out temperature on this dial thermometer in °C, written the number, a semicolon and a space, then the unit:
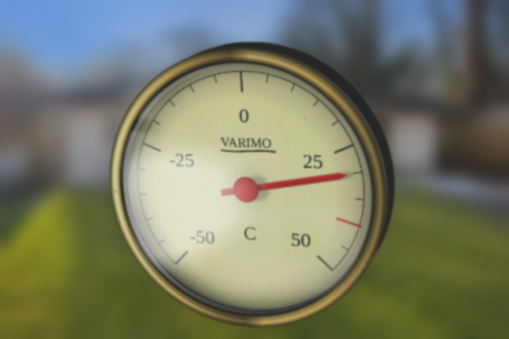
30; °C
